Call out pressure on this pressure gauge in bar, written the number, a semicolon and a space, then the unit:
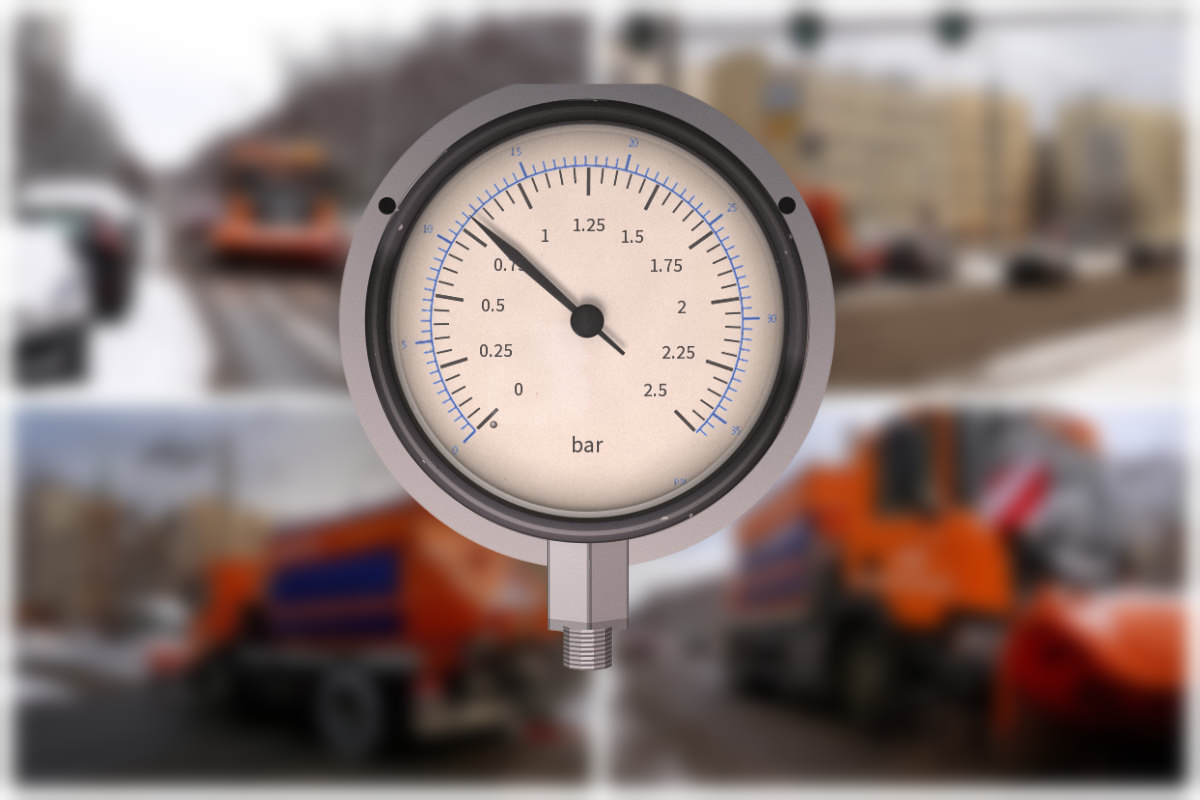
0.8; bar
